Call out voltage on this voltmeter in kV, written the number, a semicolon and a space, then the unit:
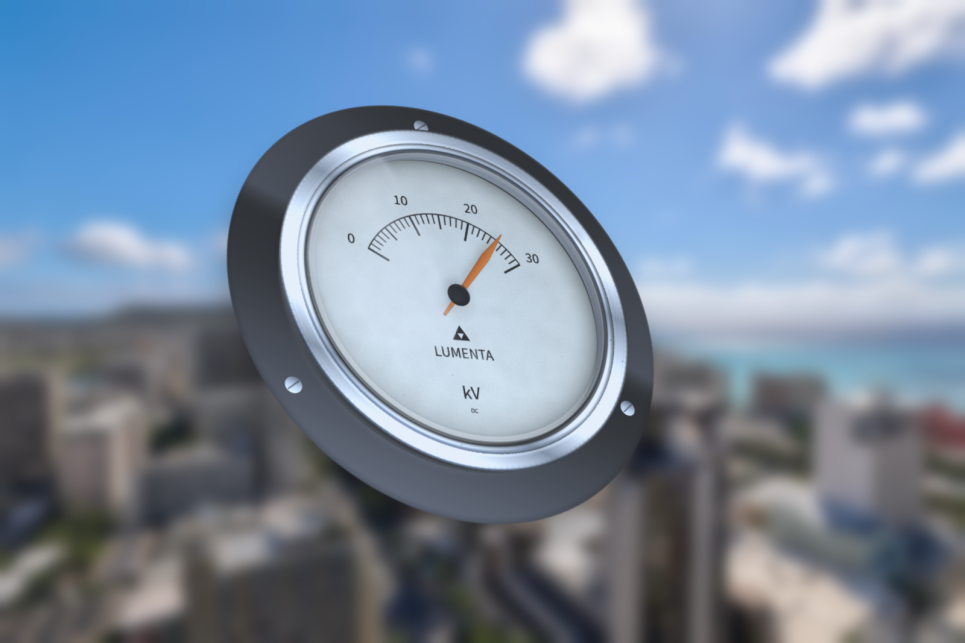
25; kV
